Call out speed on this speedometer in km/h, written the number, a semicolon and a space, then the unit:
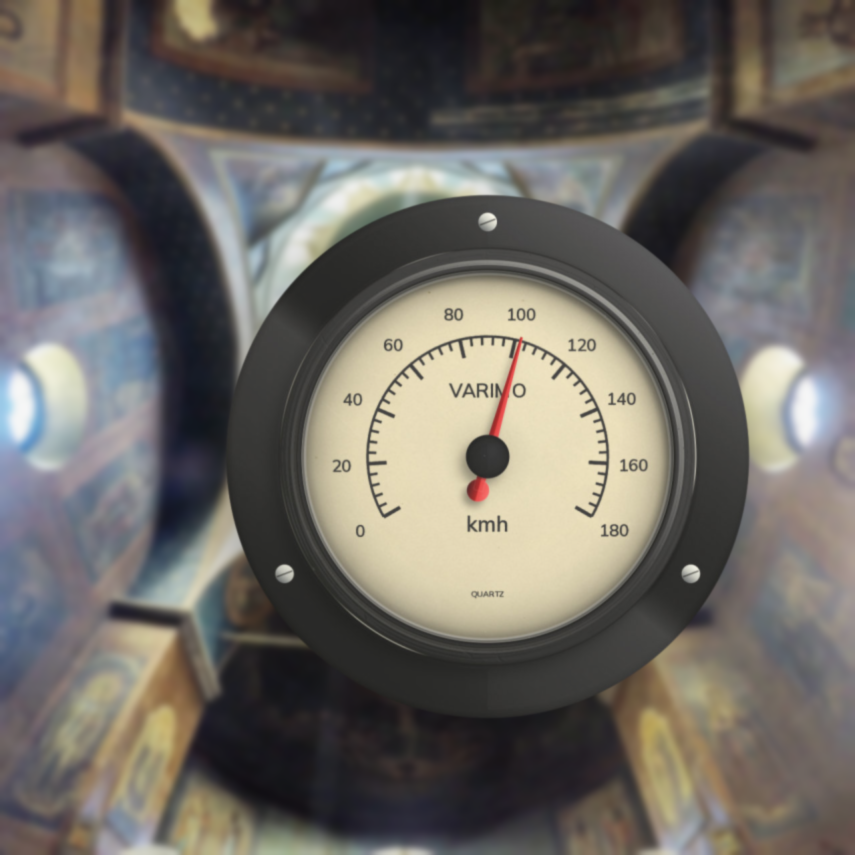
102; km/h
